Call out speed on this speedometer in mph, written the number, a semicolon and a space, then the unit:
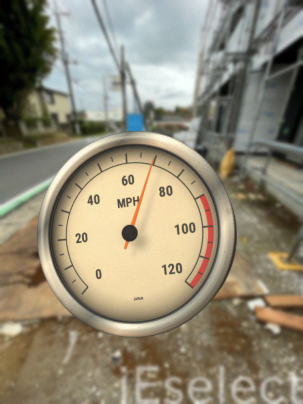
70; mph
